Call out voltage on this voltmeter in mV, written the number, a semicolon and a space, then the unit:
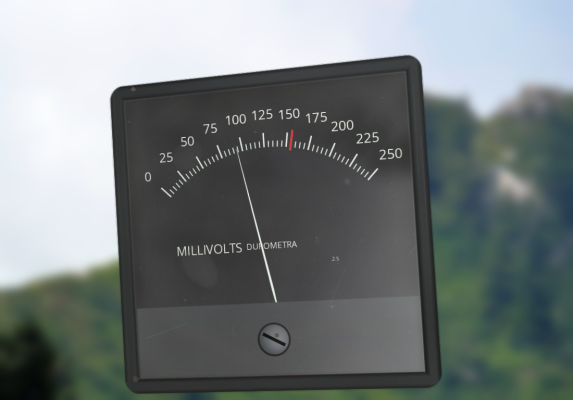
95; mV
